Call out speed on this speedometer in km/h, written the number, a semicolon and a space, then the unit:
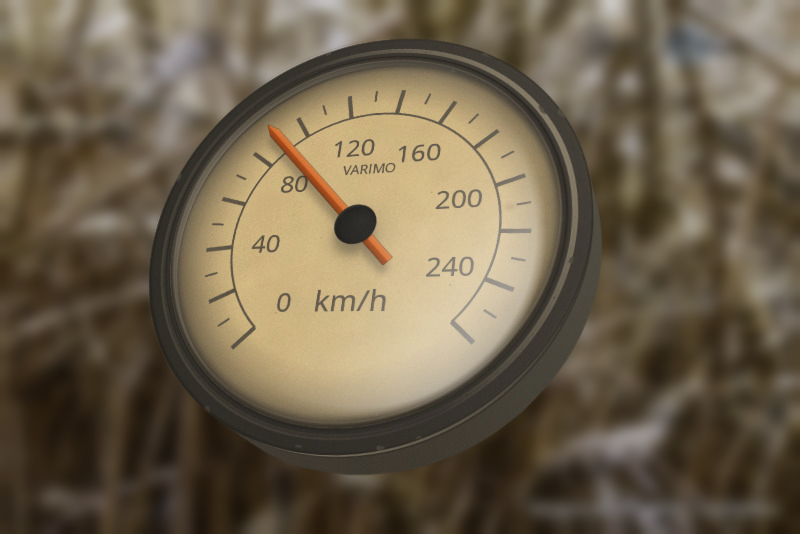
90; km/h
